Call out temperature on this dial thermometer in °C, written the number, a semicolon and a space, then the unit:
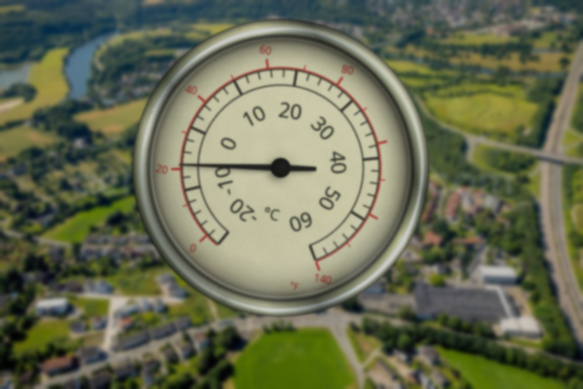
-6; °C
